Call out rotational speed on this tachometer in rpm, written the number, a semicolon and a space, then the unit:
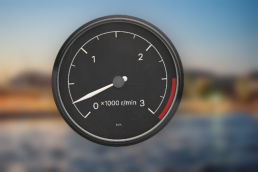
250; rpm
